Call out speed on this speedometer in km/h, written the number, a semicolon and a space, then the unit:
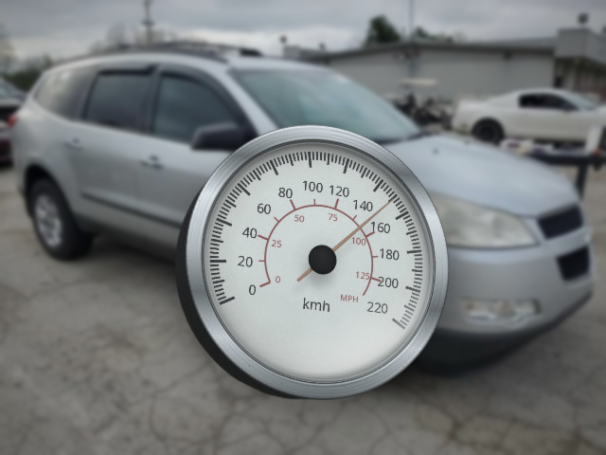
150; km/h
